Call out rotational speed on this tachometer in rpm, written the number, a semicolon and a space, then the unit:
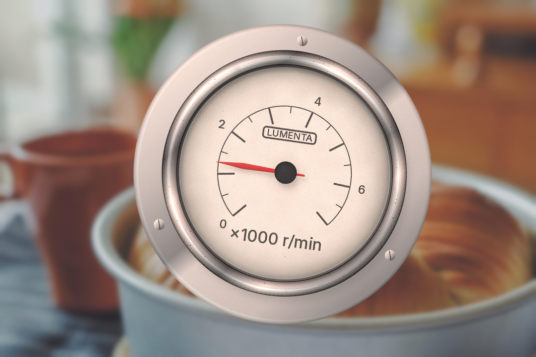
1250; rpm
